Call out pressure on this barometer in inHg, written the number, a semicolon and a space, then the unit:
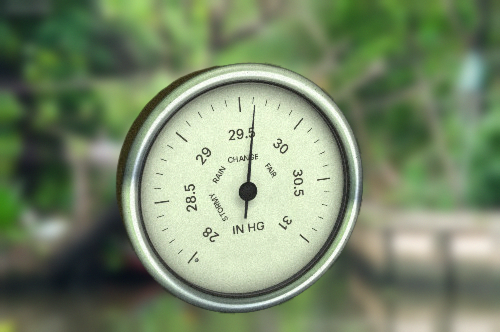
29.6; inHg
